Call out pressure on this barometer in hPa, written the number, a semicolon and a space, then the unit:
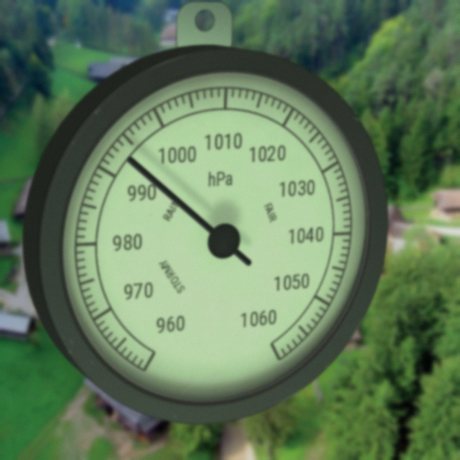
993; hPa
